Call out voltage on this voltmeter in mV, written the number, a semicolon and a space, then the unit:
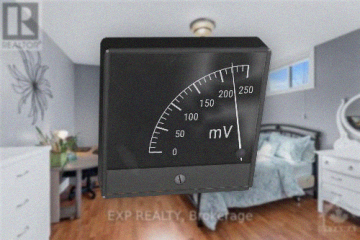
220; mV
